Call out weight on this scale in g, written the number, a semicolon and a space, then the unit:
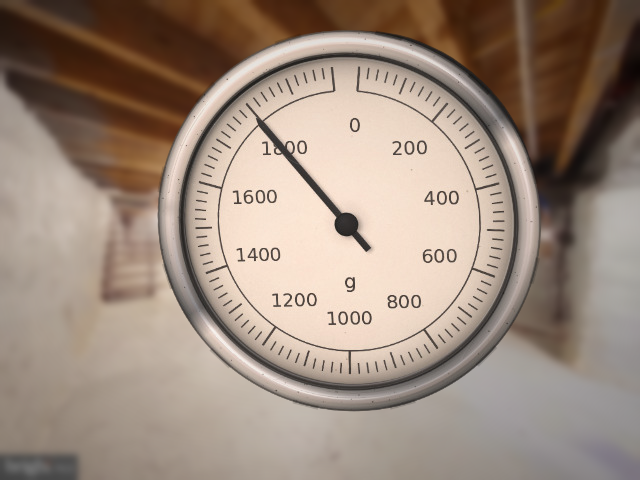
1800; g
